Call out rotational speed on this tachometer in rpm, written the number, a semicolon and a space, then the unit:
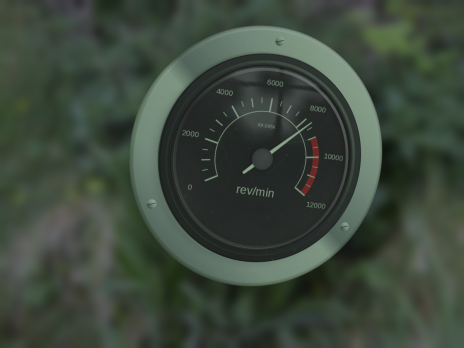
8250; rpm
